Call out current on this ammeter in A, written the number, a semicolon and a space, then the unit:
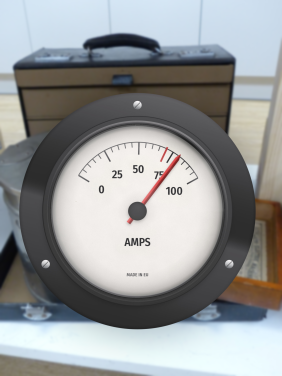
80; A
